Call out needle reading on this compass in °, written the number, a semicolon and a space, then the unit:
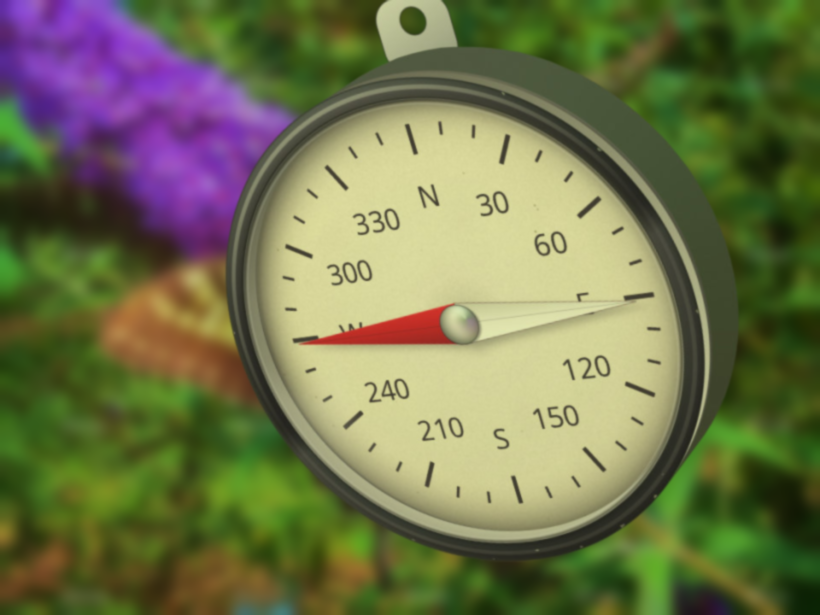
270; °
